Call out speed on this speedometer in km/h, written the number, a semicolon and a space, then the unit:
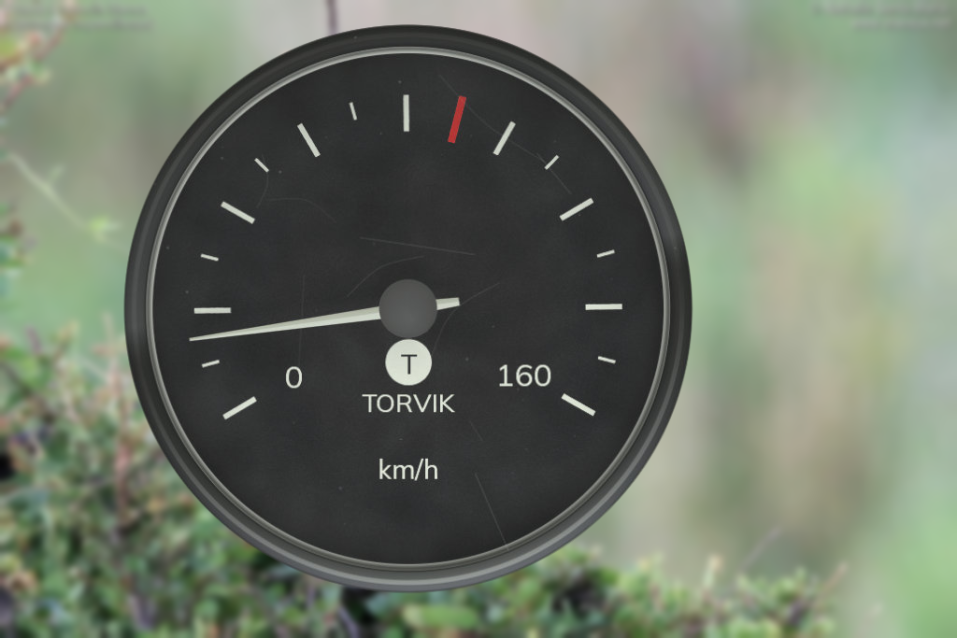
15; km/h
